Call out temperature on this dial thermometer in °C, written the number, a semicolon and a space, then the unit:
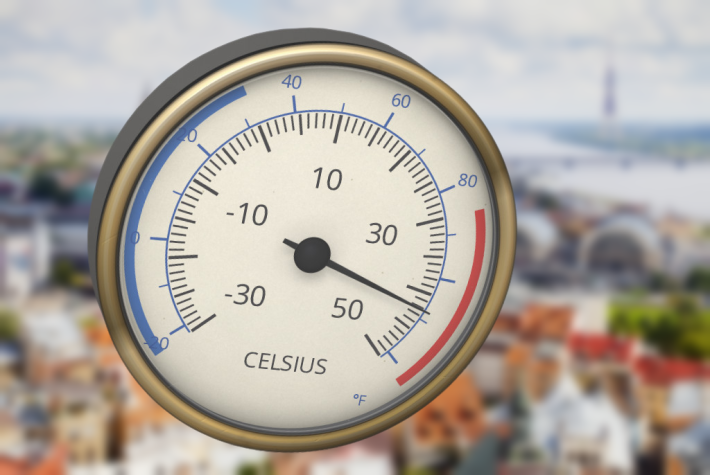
42; °C
